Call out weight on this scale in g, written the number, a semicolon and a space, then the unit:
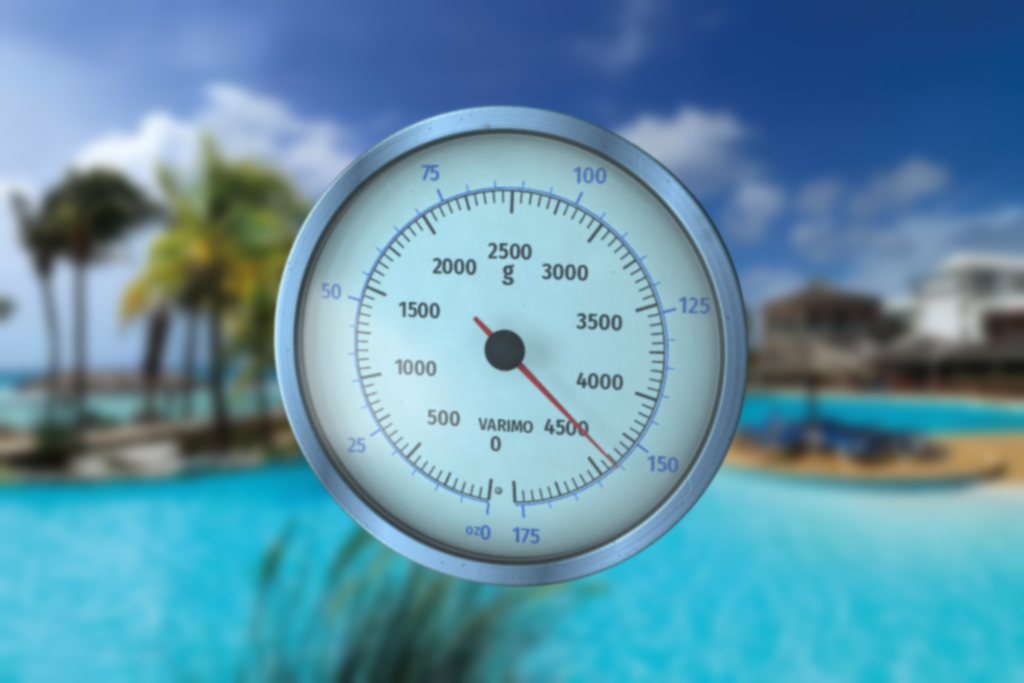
4400; g
